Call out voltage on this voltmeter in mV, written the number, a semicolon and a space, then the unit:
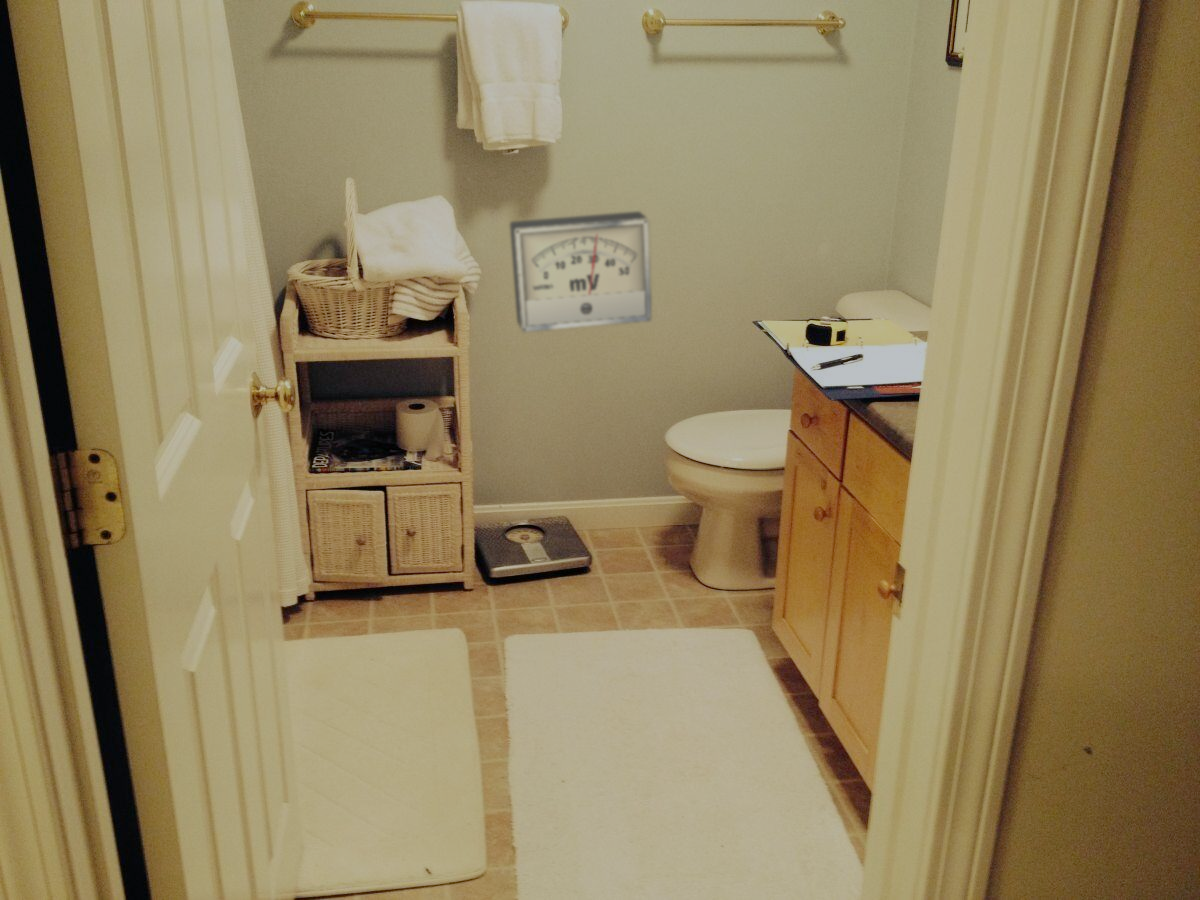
30; mV
